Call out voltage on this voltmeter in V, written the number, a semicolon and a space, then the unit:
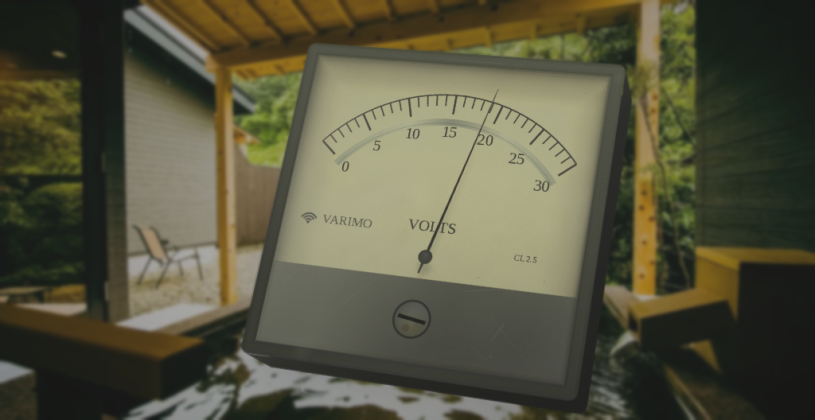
19; V
